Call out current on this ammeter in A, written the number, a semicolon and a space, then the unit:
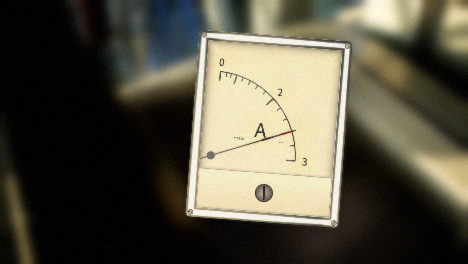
2.6; A
